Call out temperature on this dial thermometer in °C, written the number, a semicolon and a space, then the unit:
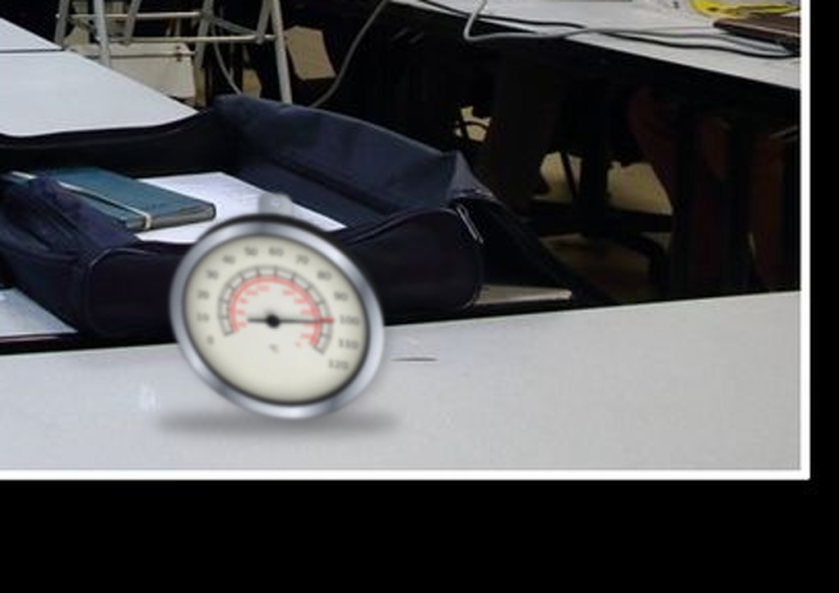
100; °C
